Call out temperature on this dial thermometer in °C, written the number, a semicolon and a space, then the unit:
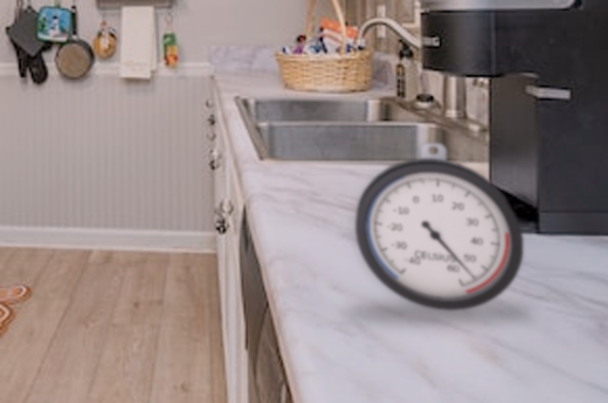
55; °C
